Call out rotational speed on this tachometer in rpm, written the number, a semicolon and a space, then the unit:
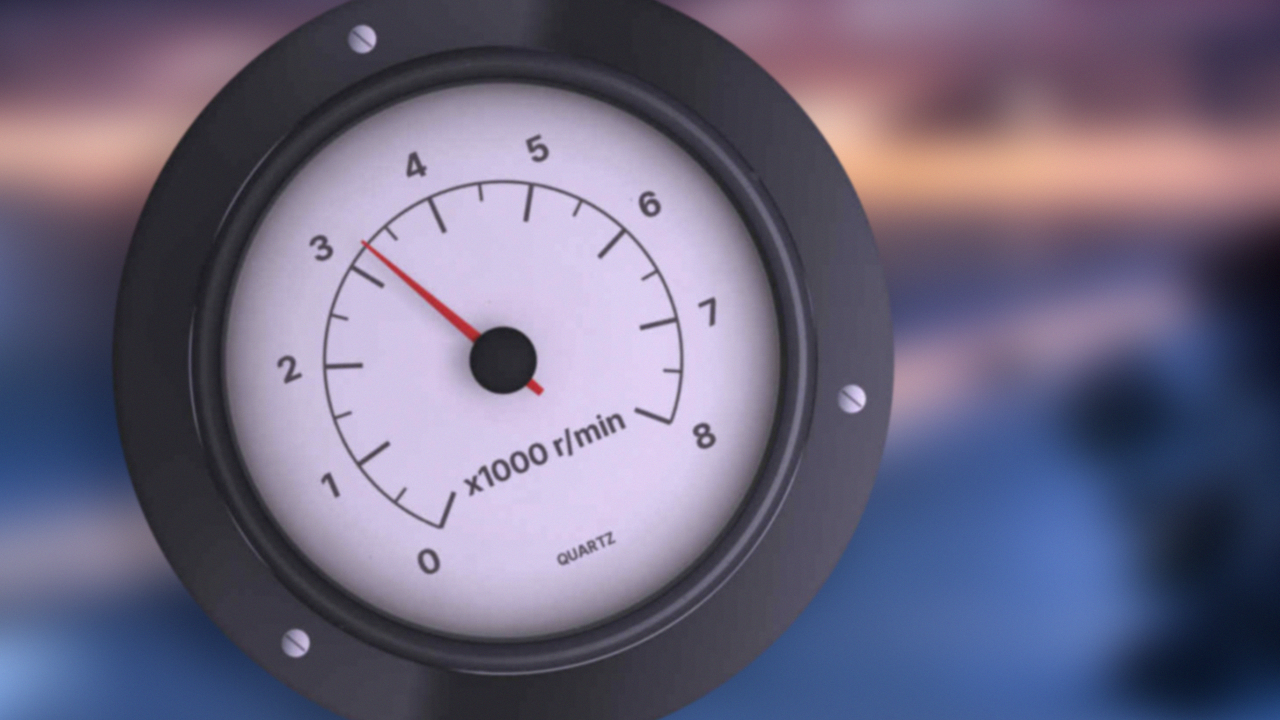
3250; rpm
